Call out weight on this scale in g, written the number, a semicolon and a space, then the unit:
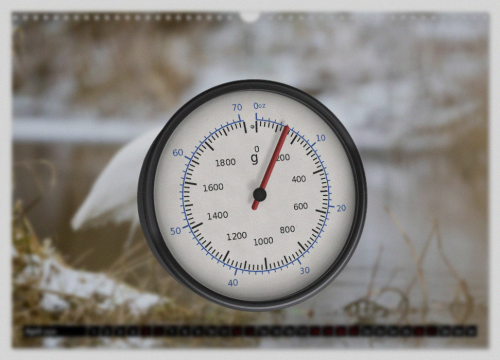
140; g
